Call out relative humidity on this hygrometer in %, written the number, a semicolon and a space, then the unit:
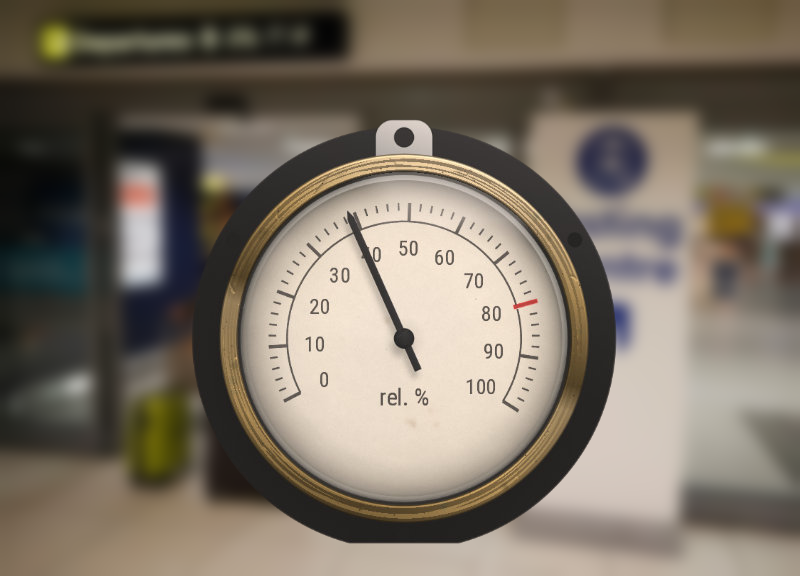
39; %
